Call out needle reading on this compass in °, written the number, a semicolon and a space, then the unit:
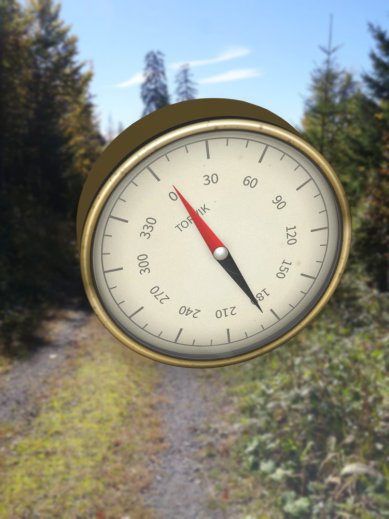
5; °
